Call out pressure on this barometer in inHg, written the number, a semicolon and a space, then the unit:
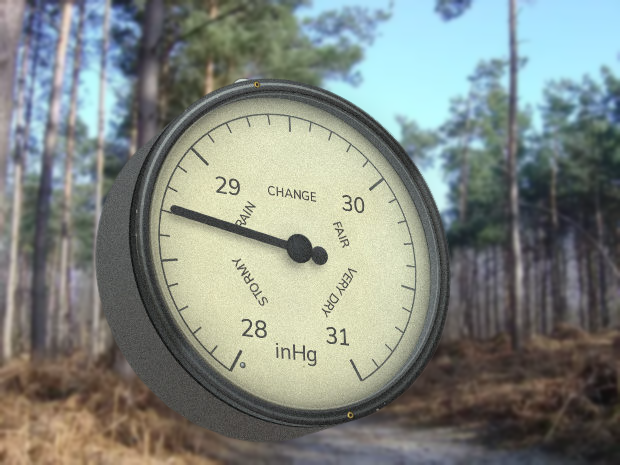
28.7; inHg
